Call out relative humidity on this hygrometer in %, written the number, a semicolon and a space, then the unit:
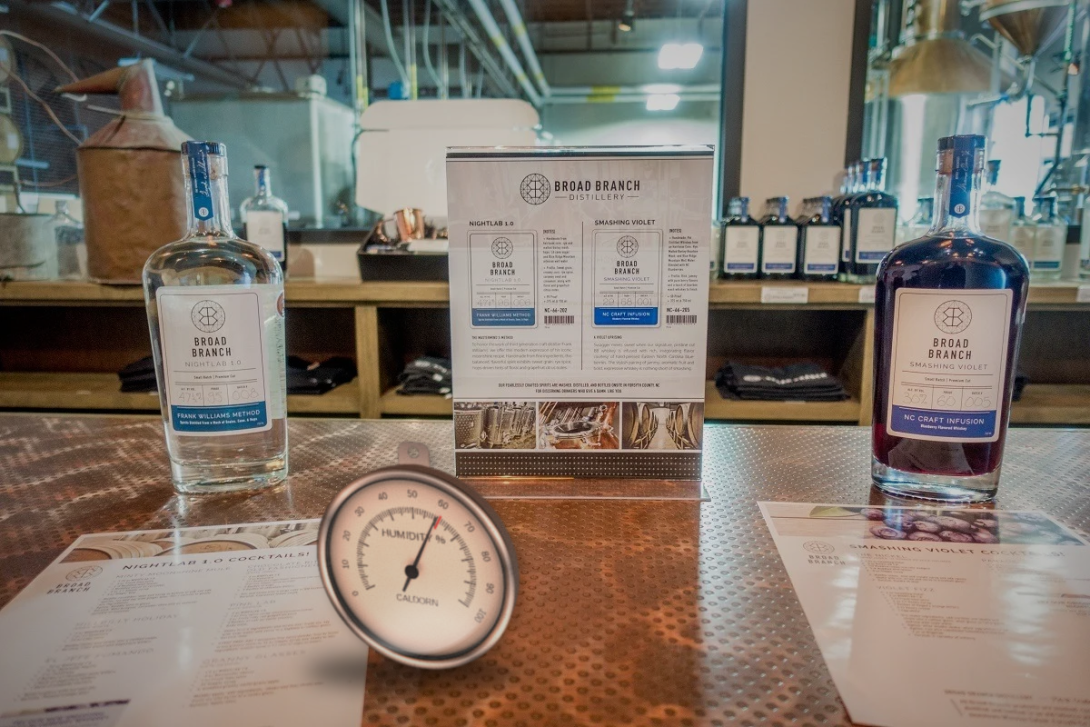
60; %
